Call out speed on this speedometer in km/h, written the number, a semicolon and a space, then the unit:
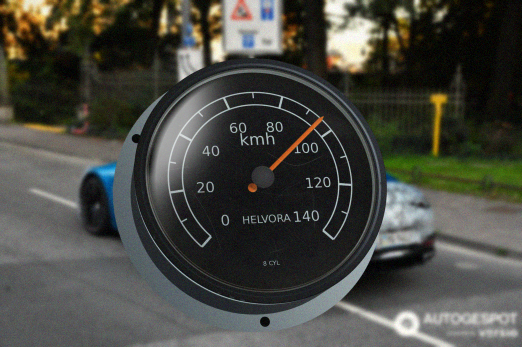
95; km/h
